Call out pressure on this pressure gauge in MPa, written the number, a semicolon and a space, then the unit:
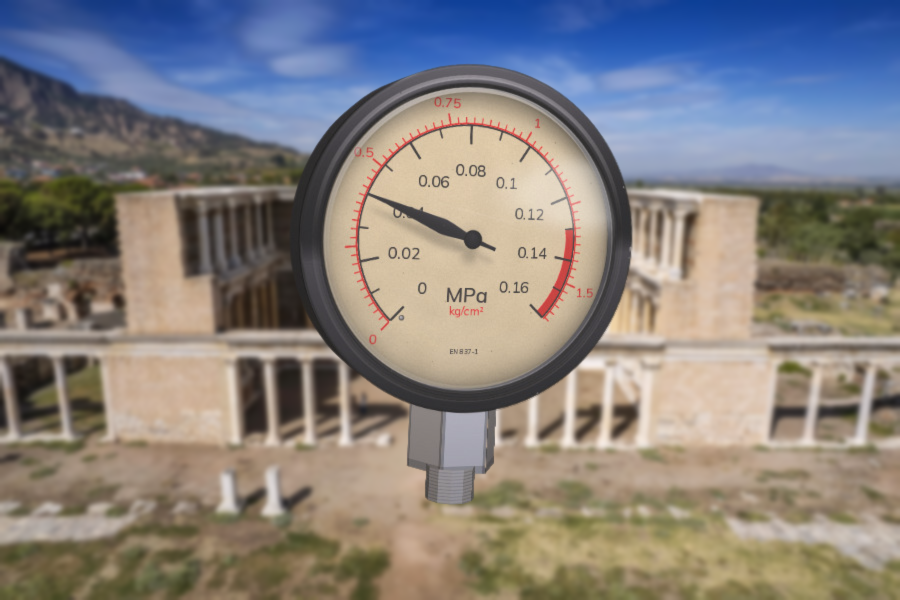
0.04; MPa
